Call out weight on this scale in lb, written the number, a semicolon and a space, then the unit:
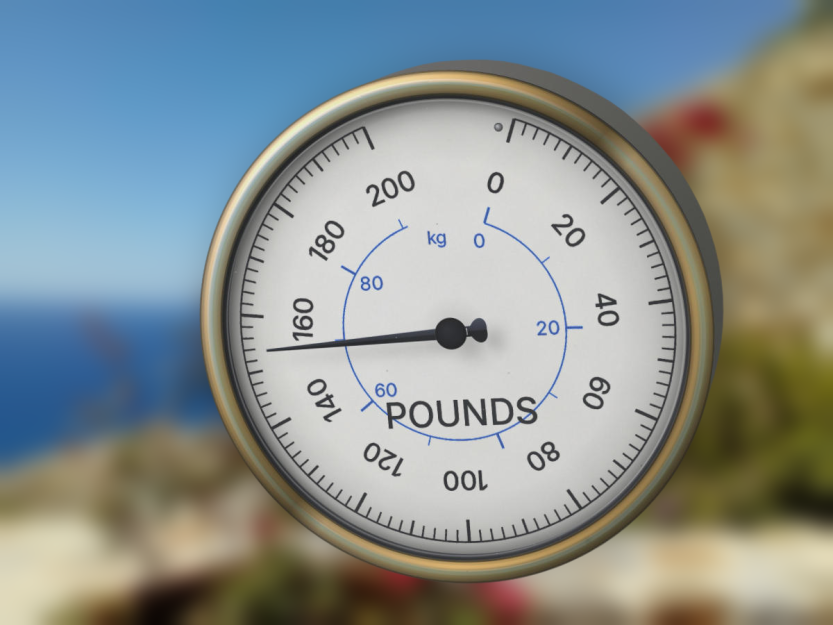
154; lb
